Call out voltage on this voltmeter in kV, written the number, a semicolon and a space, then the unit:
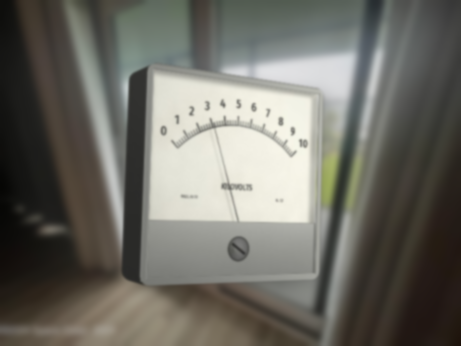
3; kV
